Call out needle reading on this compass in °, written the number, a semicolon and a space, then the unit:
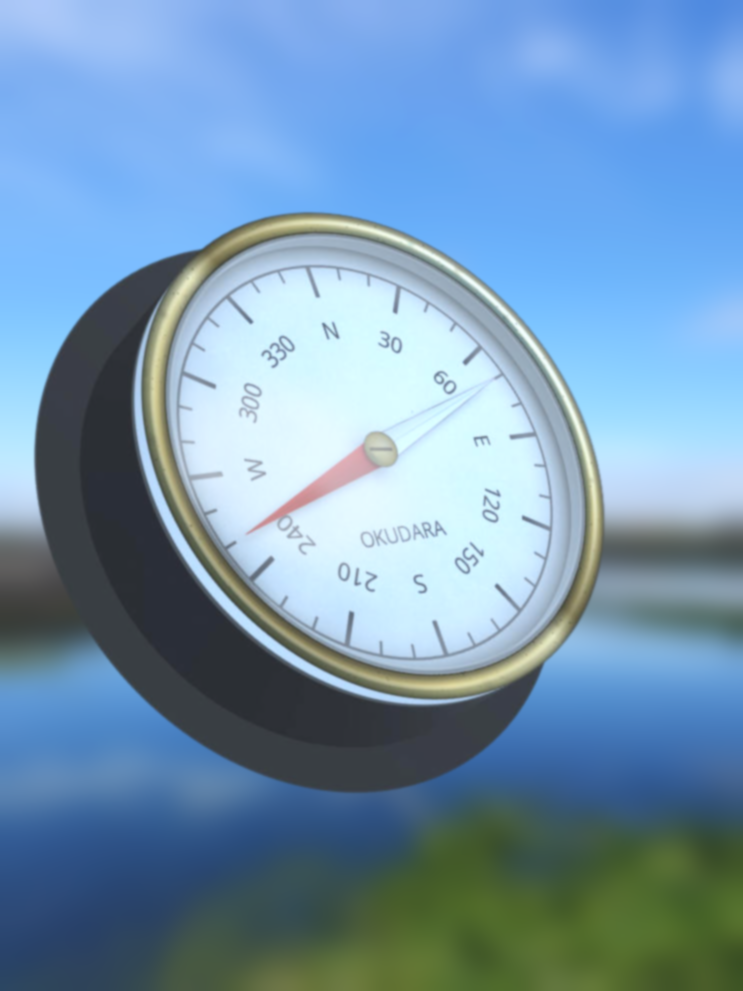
250; °
